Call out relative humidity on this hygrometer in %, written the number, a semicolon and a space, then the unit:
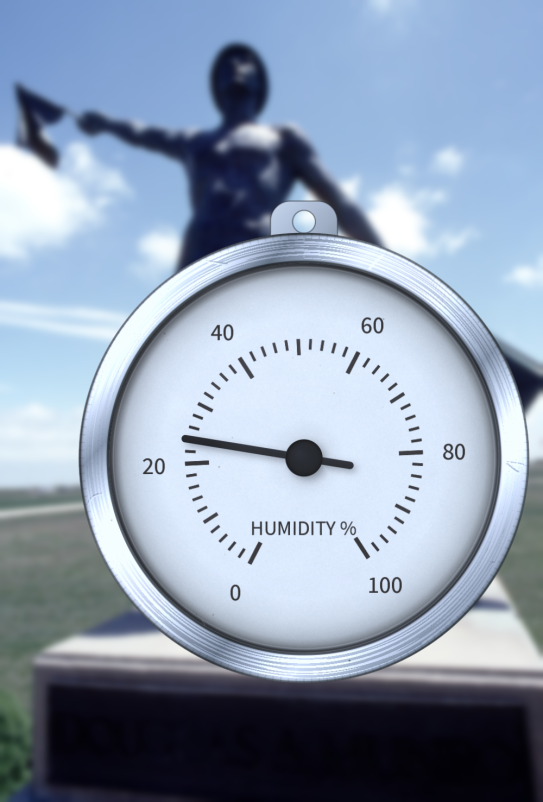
24; %
